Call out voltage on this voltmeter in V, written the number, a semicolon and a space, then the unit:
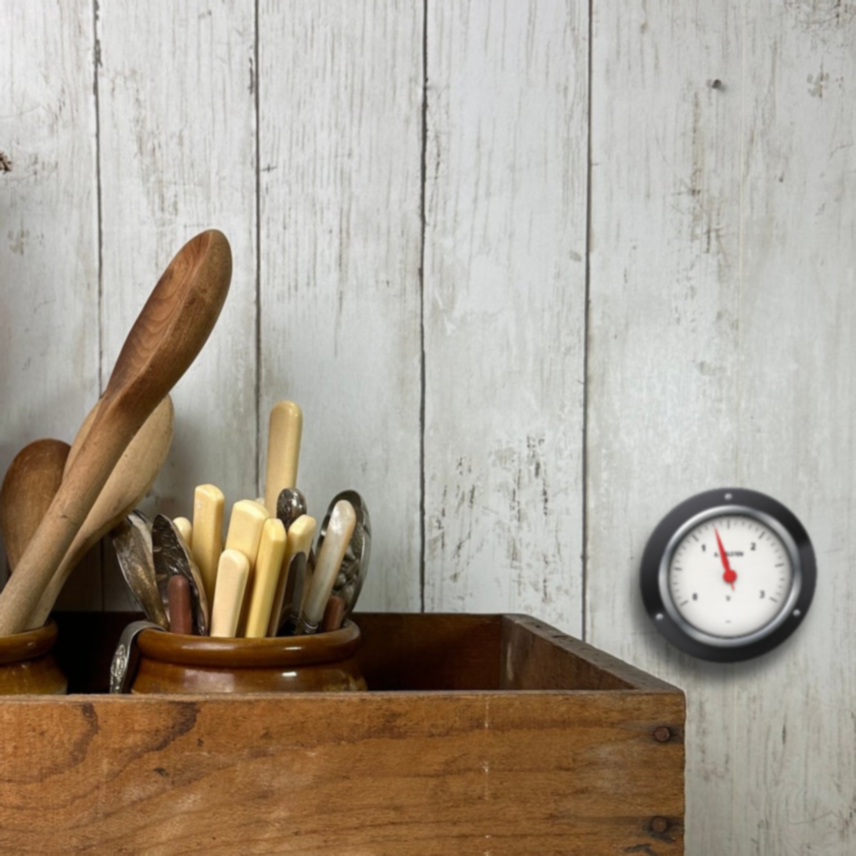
1.3; V
